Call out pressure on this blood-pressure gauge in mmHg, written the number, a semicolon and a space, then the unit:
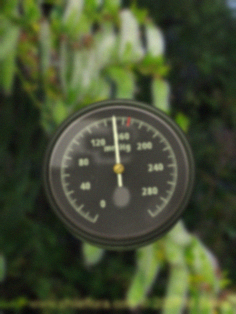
150; mmHg
